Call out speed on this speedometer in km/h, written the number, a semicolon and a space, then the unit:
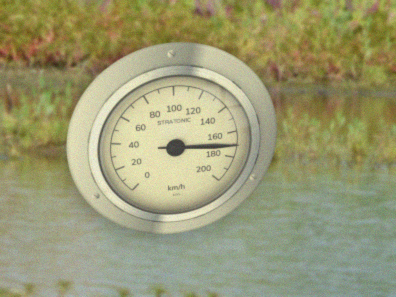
170; km/h
